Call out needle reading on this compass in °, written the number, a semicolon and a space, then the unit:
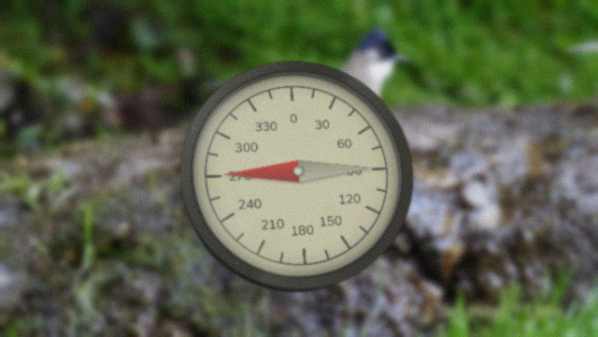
270; °
